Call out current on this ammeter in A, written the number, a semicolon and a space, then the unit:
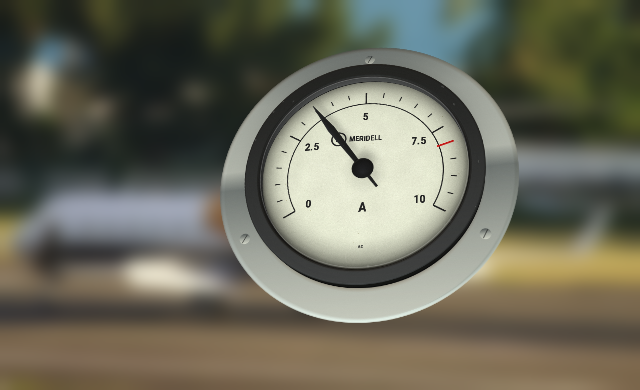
3.5; A
